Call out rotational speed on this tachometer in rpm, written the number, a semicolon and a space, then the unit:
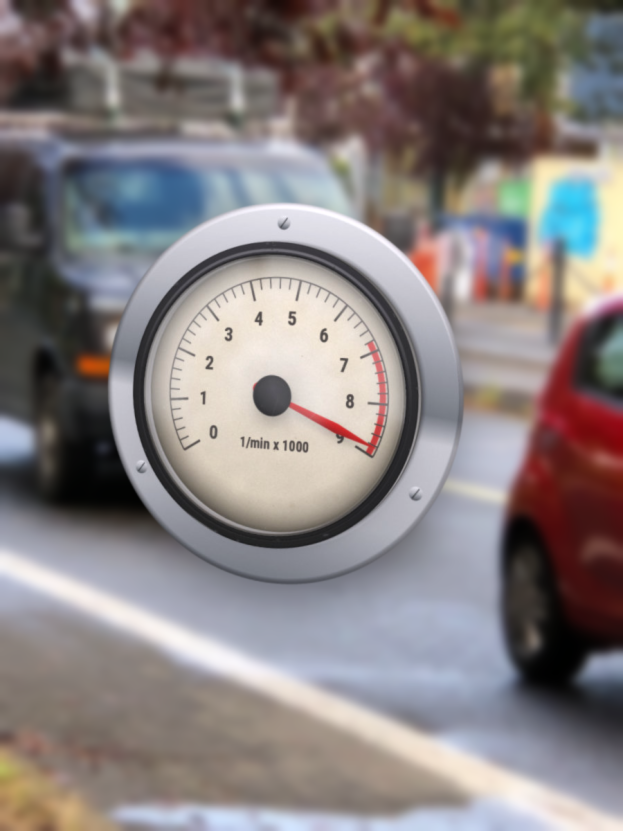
8800; rpm
